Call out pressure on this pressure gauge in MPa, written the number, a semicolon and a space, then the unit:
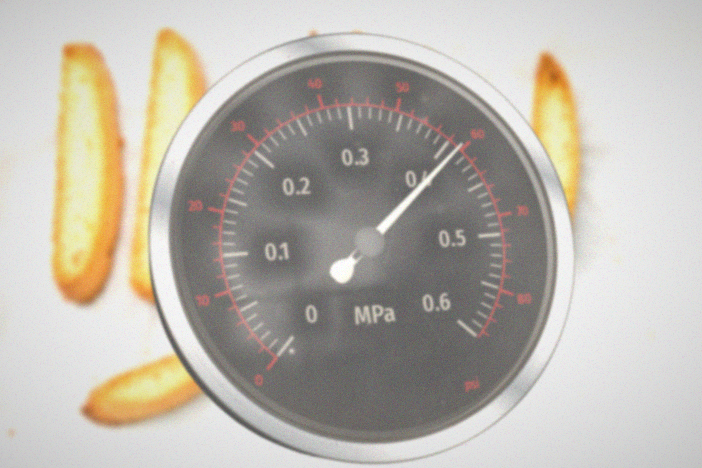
0.41; MPa
